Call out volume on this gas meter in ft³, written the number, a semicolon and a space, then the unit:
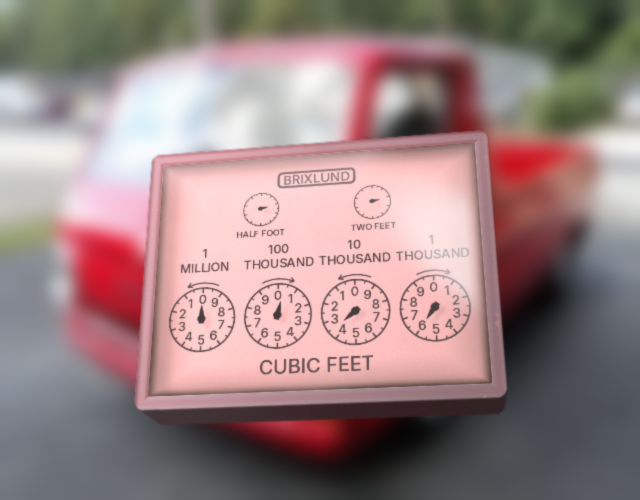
3600; ft³
